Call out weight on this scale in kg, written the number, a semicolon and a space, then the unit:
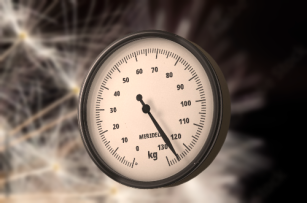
125; kg
